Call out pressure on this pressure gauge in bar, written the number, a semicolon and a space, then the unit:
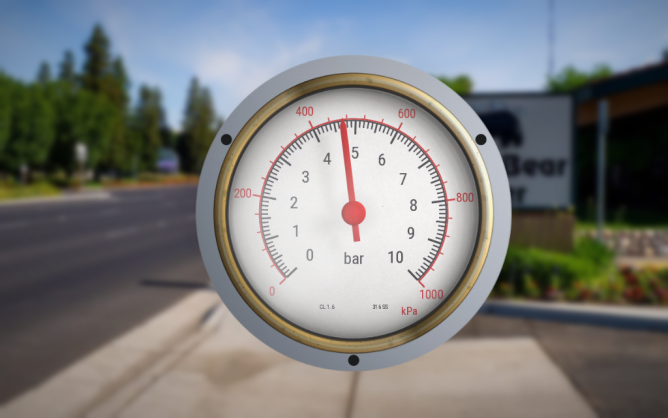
4.7; bar
